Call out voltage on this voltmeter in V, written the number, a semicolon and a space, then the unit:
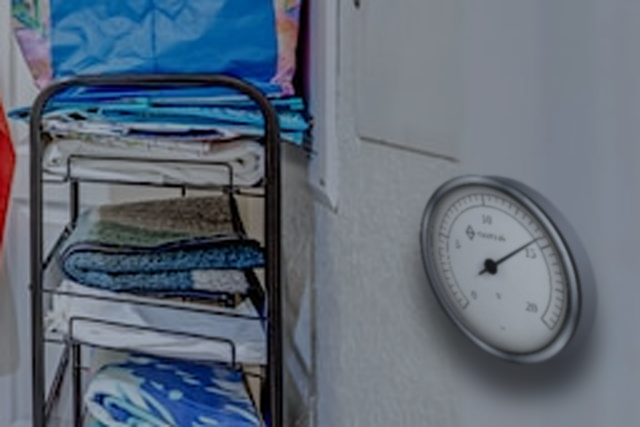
14.5; V
